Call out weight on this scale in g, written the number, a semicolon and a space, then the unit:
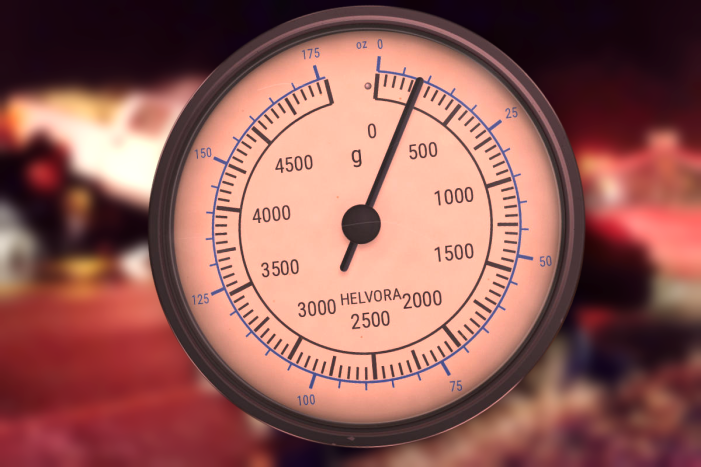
250; g
